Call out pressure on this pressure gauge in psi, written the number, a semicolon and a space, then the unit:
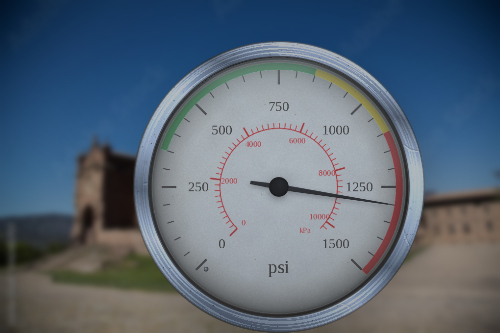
1300; psi
